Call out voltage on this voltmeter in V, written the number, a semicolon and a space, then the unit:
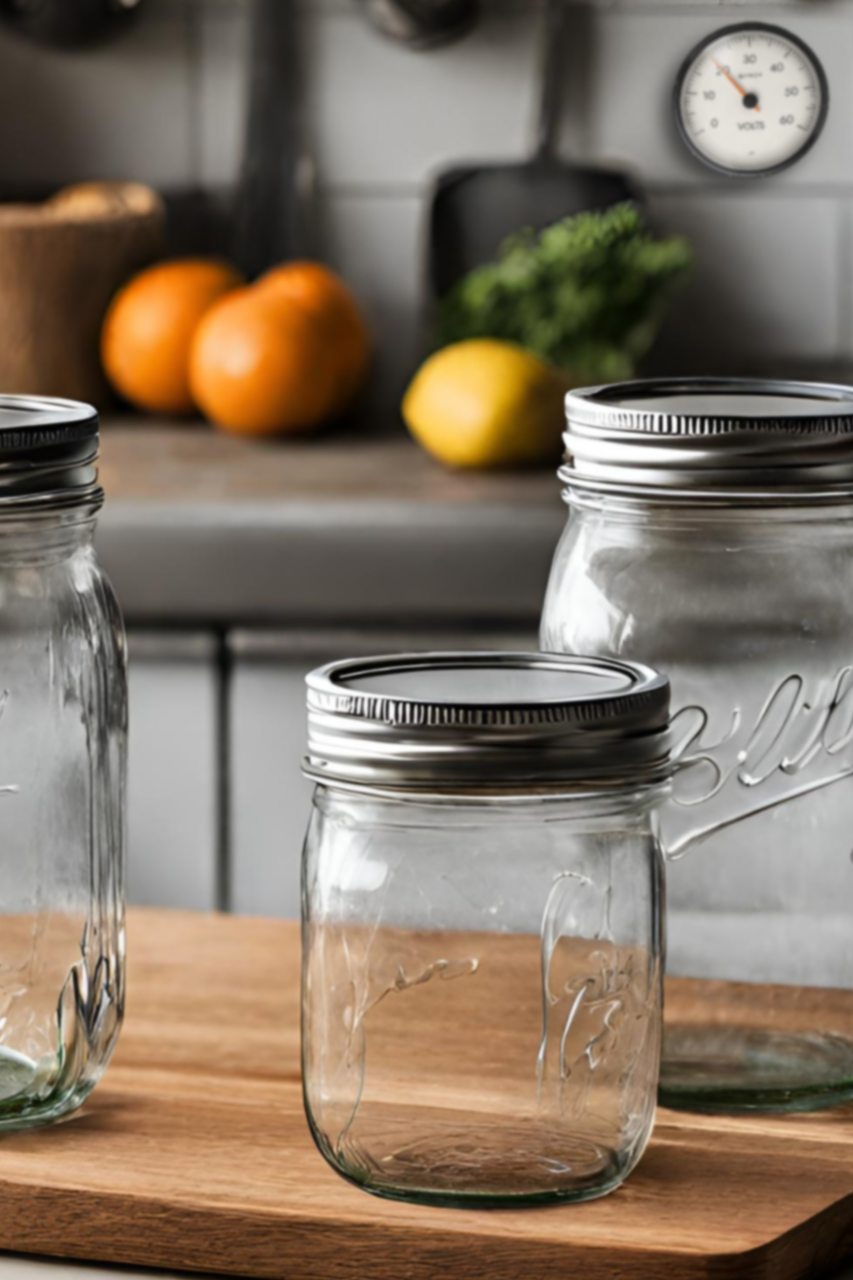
20; V
